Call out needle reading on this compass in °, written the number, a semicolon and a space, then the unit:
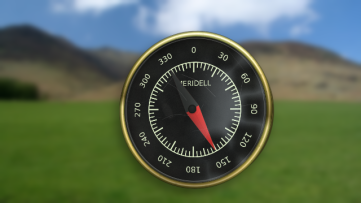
150; °
